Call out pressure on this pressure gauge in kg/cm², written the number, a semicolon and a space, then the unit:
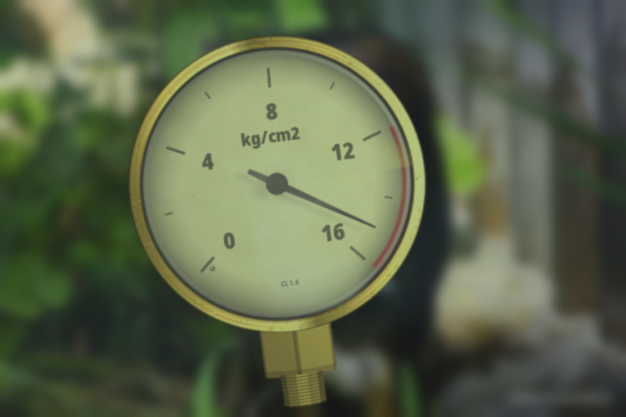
15; kg/cm²
